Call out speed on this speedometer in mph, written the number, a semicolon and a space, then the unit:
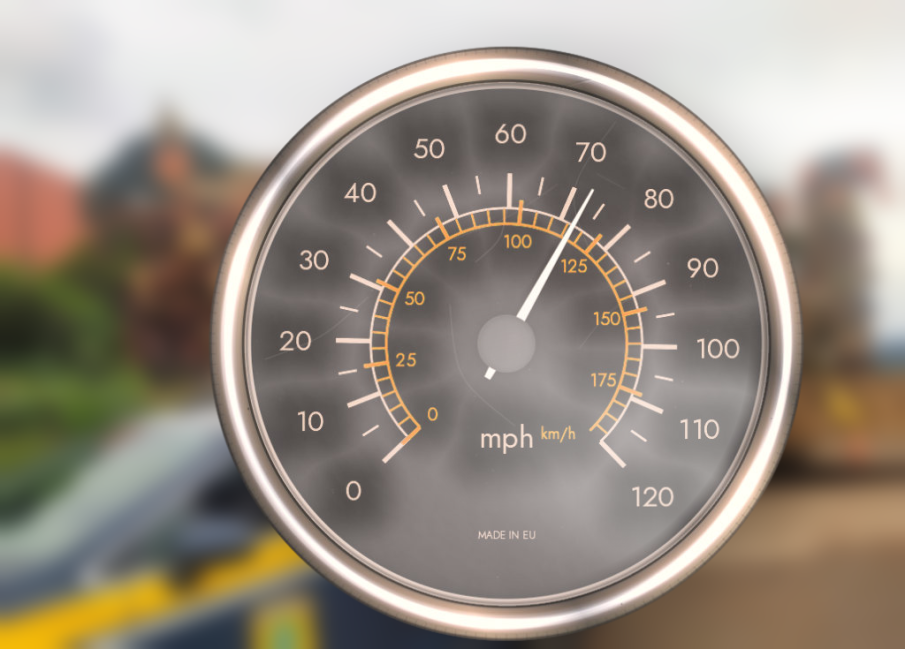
72.5; mph
